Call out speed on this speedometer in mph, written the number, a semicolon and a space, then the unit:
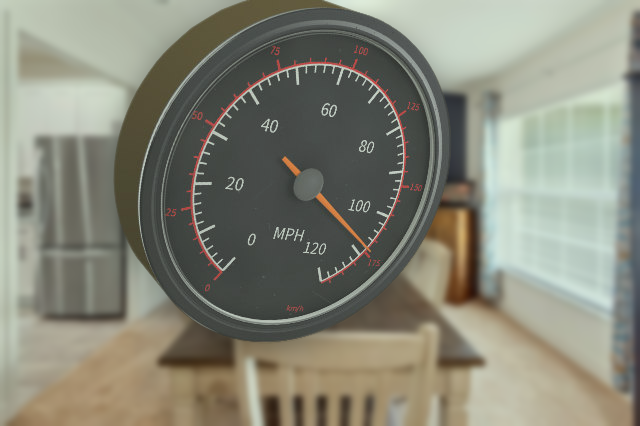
108; mph
